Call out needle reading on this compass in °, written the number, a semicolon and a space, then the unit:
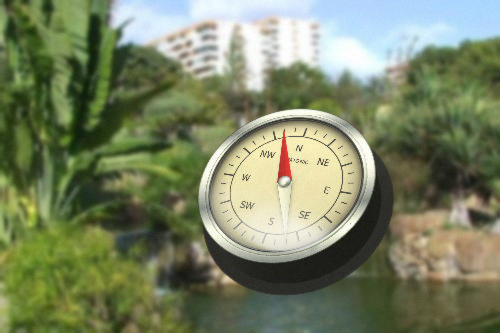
340; °
